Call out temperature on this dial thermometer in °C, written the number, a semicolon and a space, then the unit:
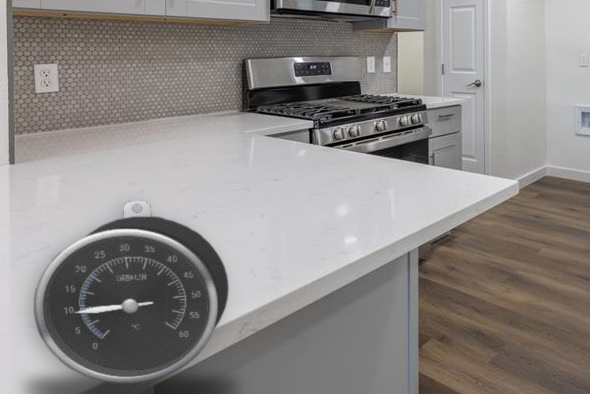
10; °C
